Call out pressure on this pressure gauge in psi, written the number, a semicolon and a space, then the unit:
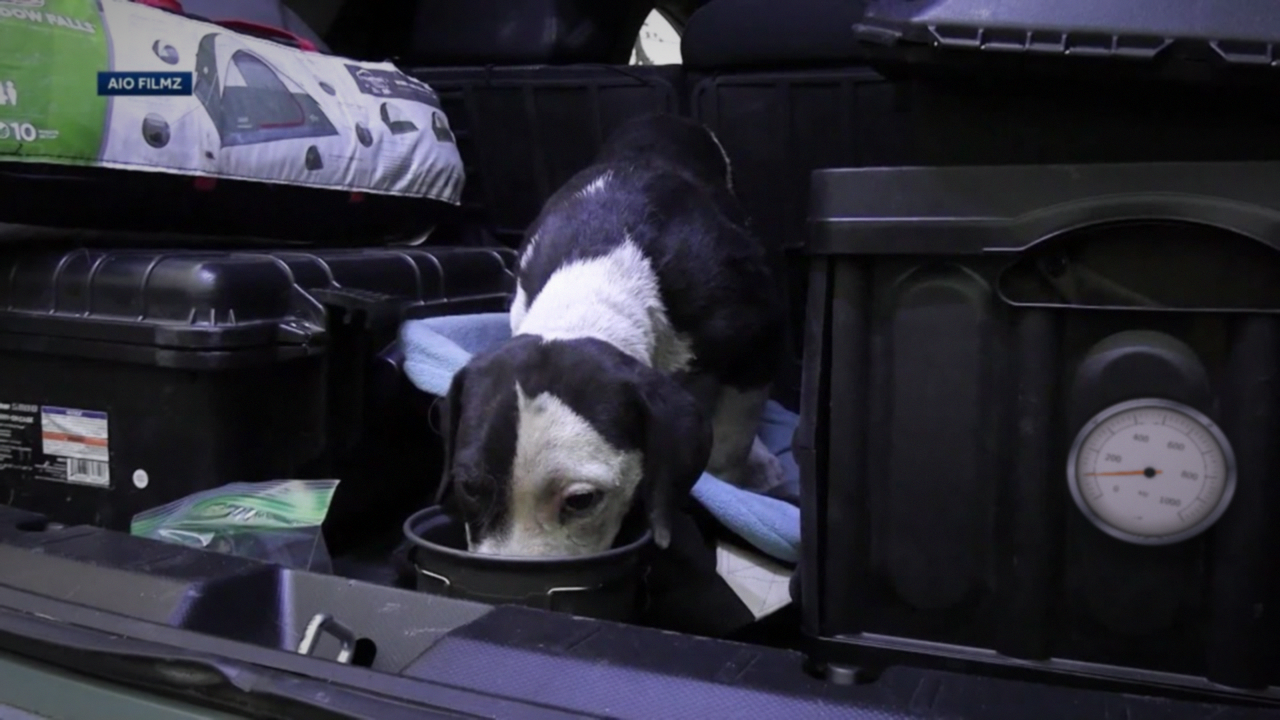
100; psi
